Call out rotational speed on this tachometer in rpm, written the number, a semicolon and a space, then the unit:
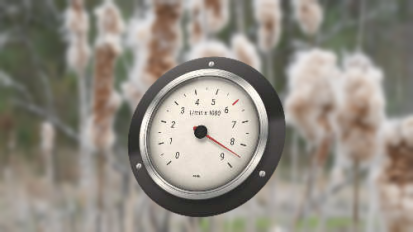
8500; rpm
